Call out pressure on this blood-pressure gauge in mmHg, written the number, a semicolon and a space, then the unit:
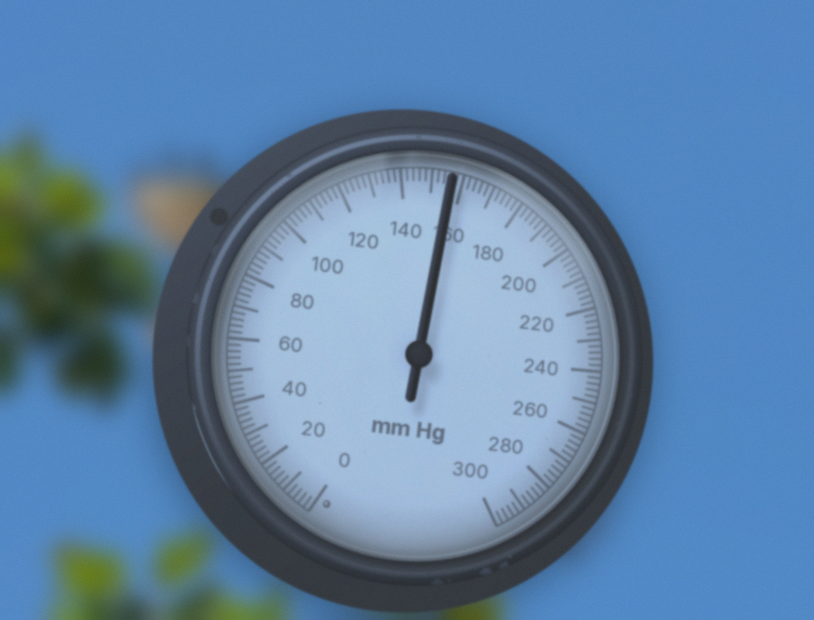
156; mmHg
